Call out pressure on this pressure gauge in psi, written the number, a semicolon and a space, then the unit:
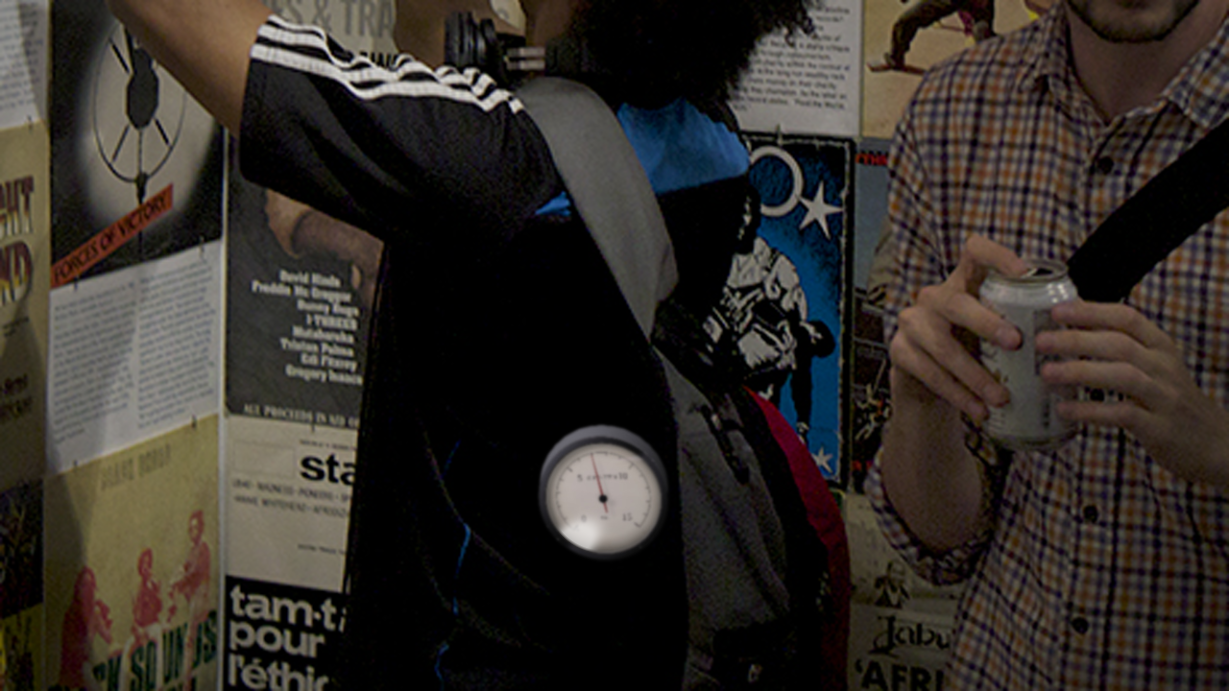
7; psi
